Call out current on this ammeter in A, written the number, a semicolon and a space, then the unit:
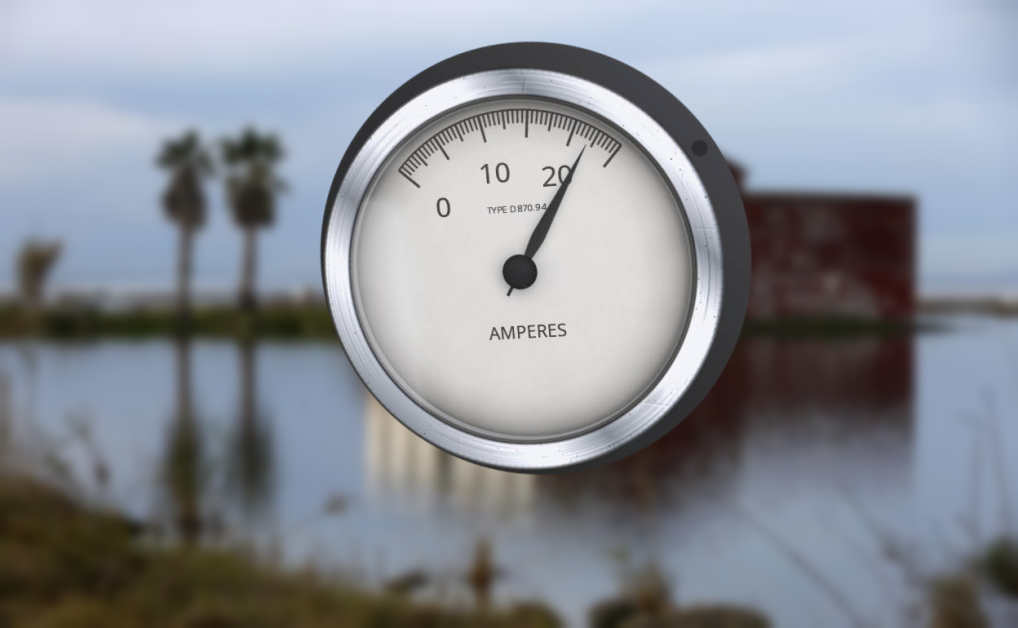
22; A
